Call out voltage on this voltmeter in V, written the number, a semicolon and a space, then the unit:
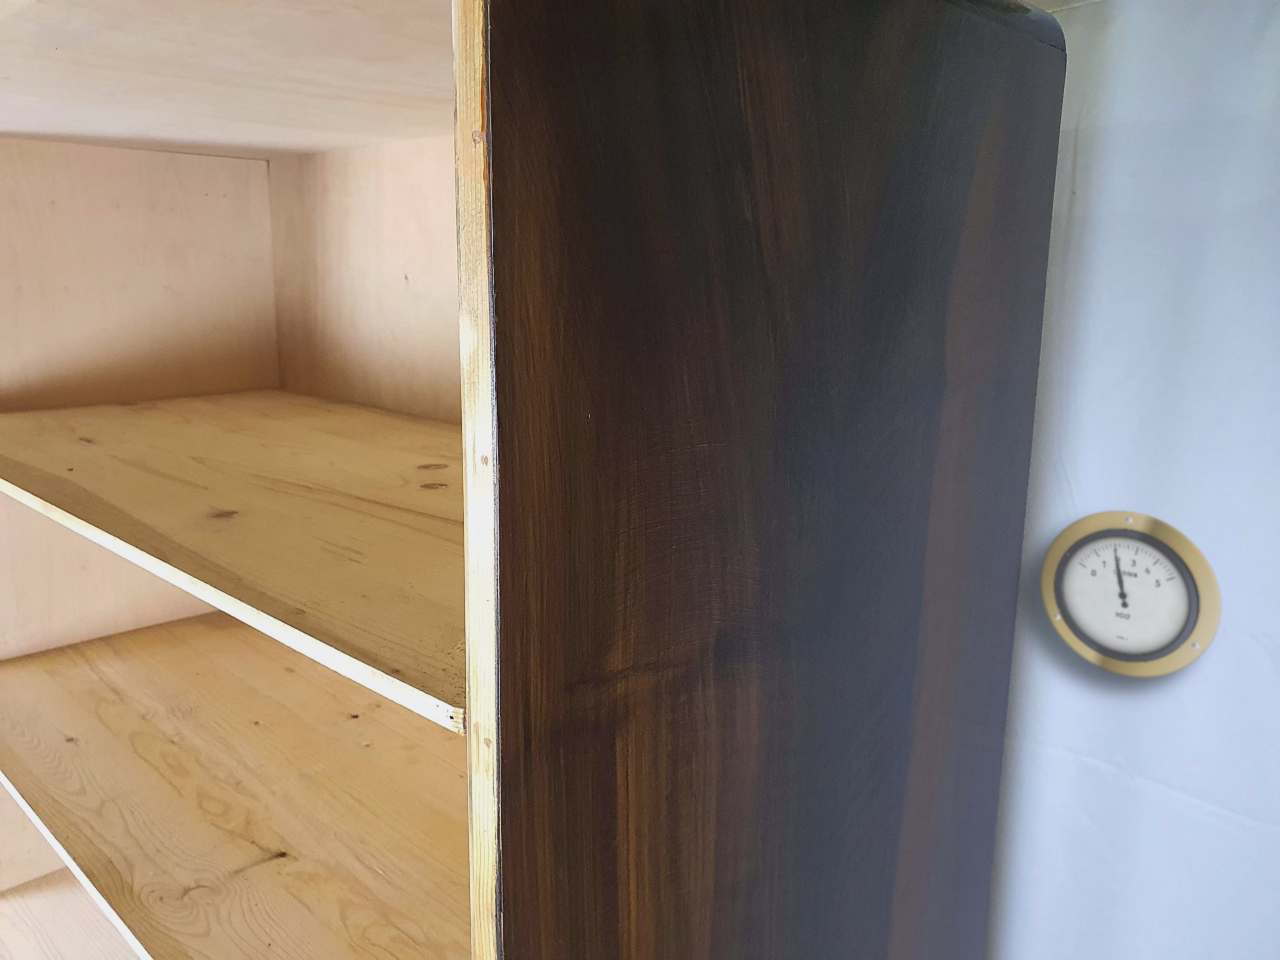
2; V
